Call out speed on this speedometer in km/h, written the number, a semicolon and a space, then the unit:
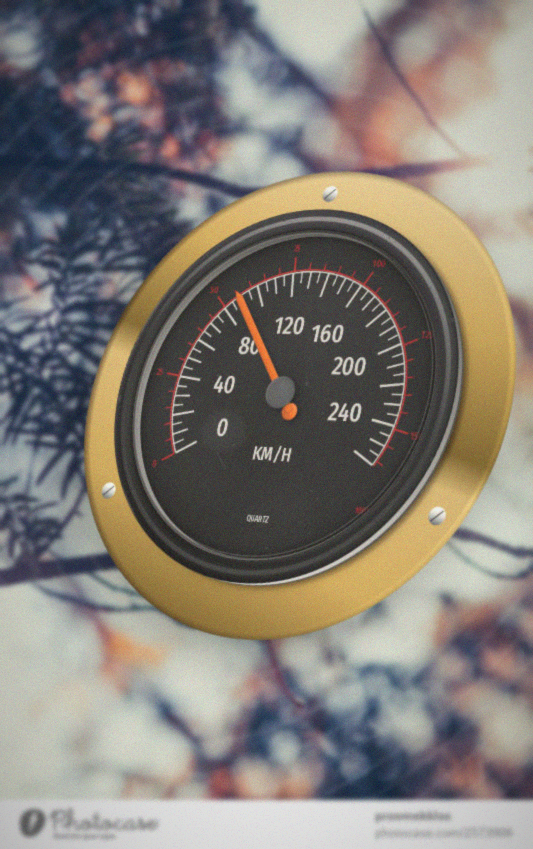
90; km/h
